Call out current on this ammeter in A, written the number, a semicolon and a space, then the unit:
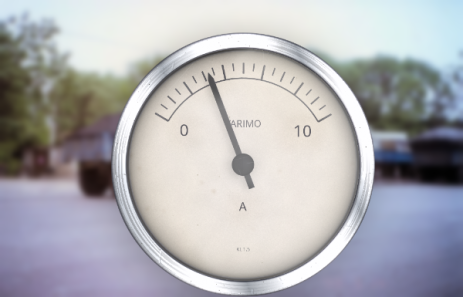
3.25; A
